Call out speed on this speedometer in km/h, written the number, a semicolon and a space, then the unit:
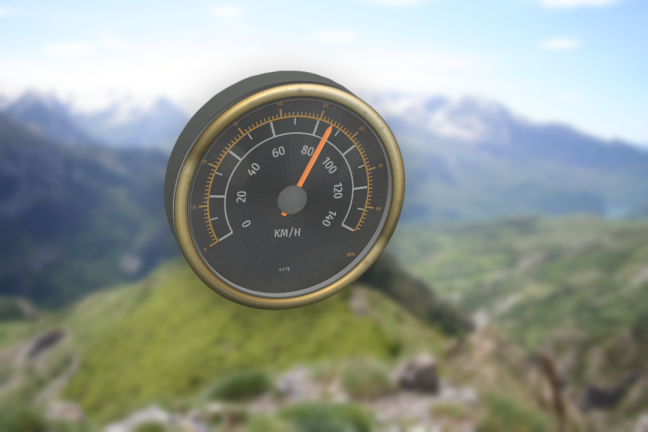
85; km/h
